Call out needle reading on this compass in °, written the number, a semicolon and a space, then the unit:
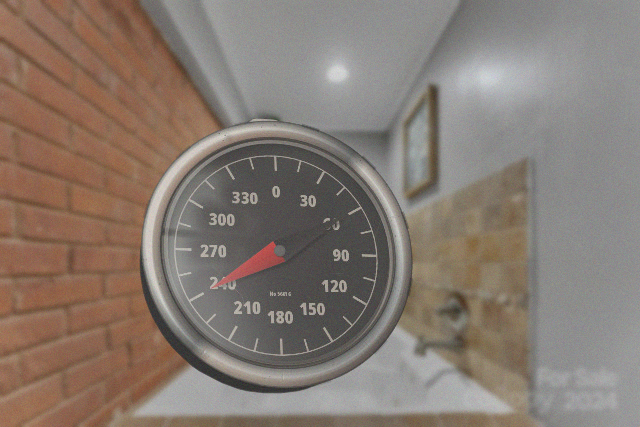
240; °
